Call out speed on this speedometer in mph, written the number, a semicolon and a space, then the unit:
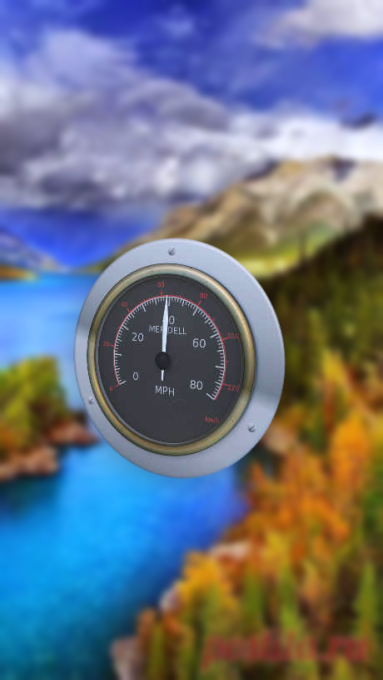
40; mph
